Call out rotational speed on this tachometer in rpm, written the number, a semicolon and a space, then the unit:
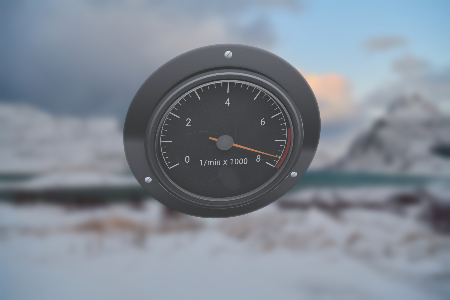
7600; rpm
